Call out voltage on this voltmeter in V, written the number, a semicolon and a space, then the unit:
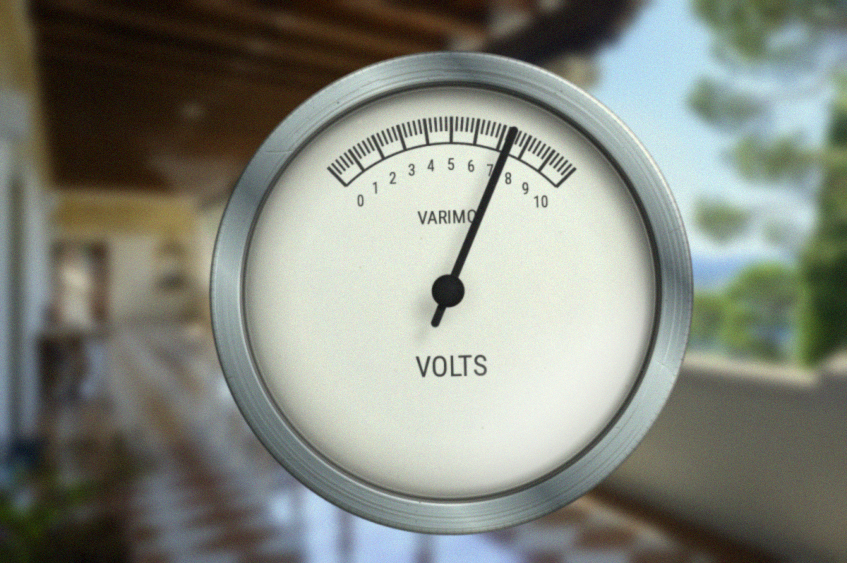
7.4; V
